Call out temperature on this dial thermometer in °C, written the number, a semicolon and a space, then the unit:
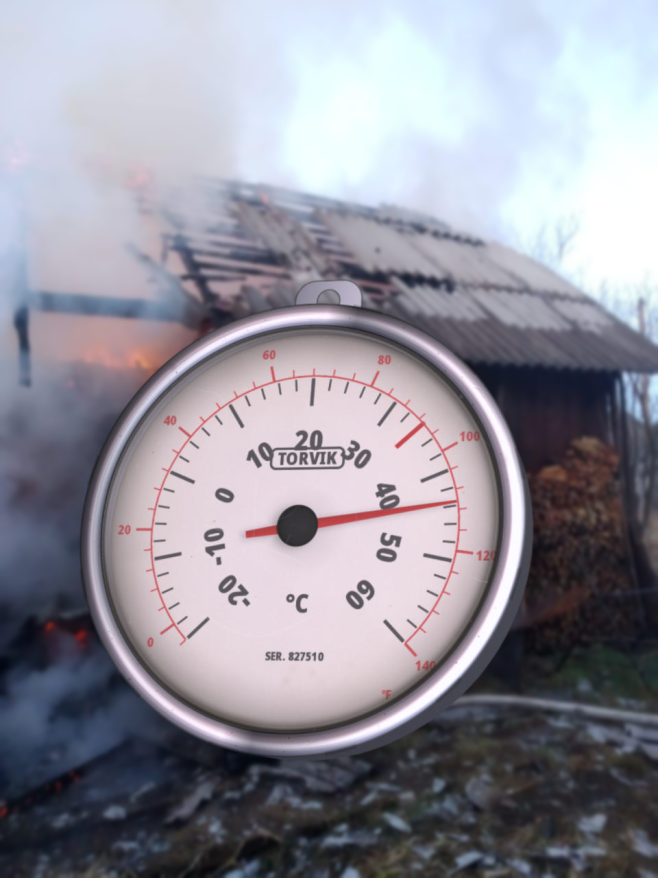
44; °C
